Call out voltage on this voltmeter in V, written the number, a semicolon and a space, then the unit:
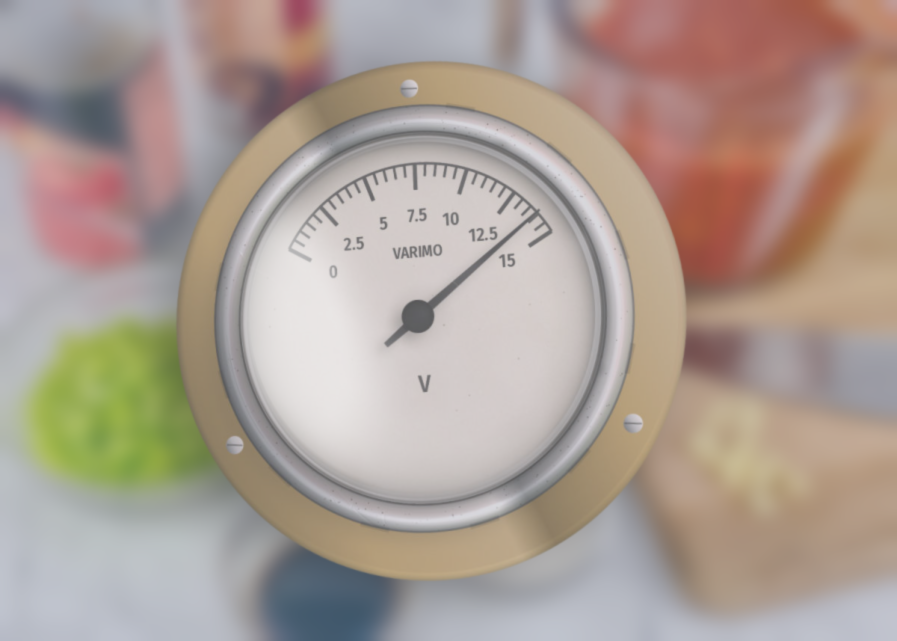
14; V
